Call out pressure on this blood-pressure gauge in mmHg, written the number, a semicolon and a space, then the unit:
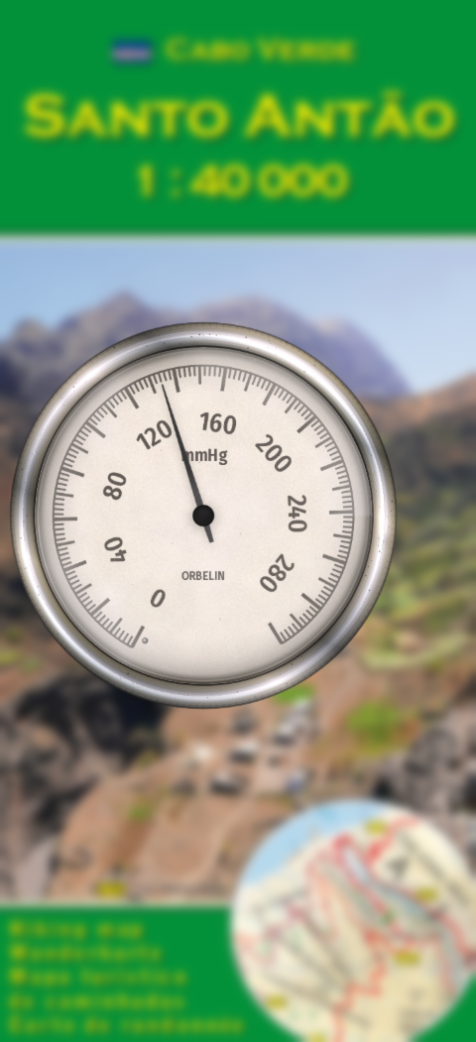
134; mmHg
